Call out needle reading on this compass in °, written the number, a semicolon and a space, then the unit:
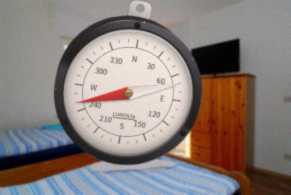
250; °
